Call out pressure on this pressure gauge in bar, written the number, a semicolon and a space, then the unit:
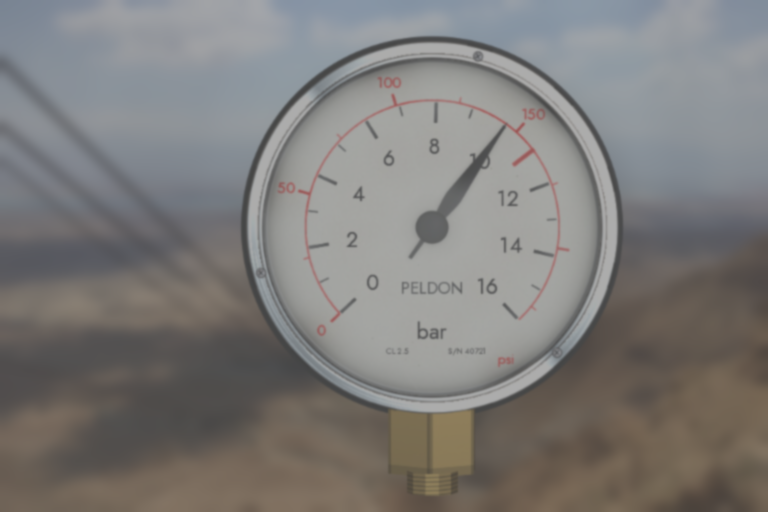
10; bar
